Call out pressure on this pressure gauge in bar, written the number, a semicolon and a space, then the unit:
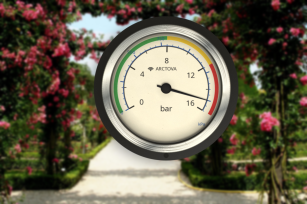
15; bar
